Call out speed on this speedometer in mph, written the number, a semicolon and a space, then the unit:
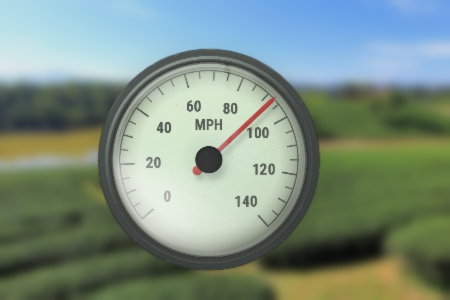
92.5; mph
